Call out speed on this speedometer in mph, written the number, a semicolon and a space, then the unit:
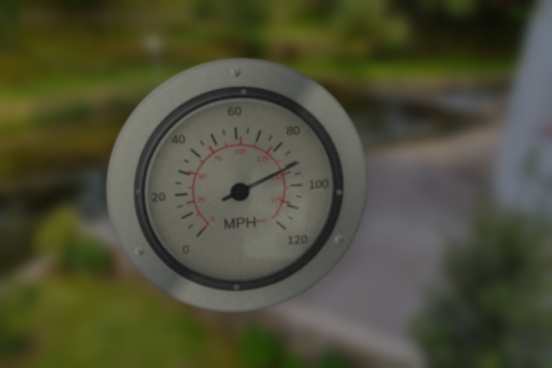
90; mph
